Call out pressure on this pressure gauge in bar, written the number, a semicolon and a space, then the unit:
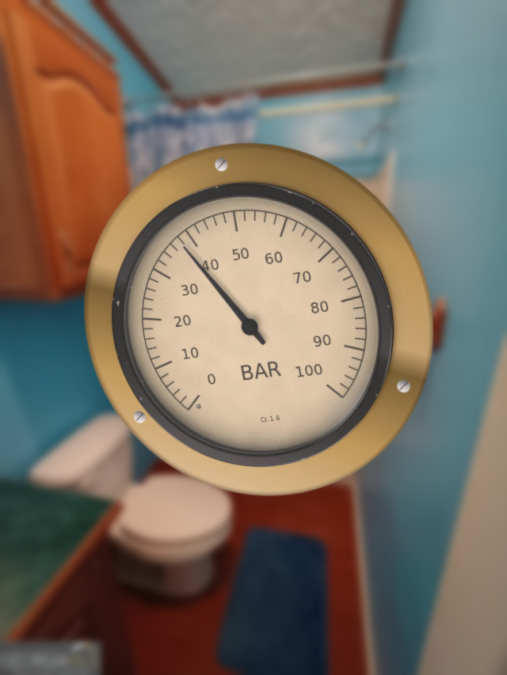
38; bar
